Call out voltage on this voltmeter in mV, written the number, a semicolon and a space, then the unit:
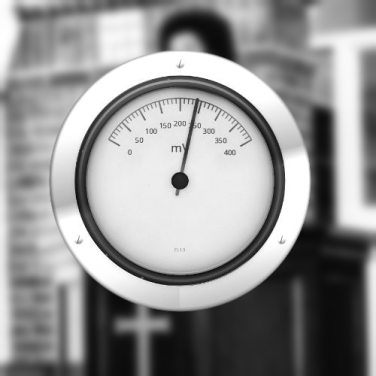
240; mV
